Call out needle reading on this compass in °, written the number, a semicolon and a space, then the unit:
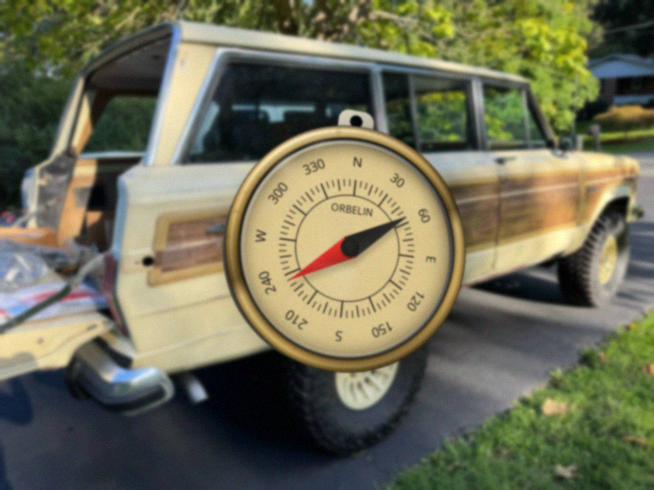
235; °
